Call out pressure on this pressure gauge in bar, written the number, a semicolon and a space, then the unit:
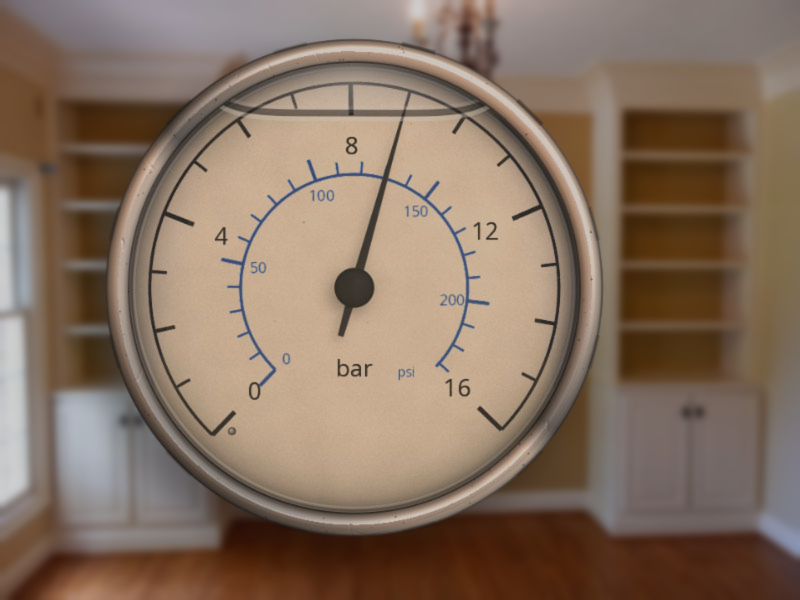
9; bar
